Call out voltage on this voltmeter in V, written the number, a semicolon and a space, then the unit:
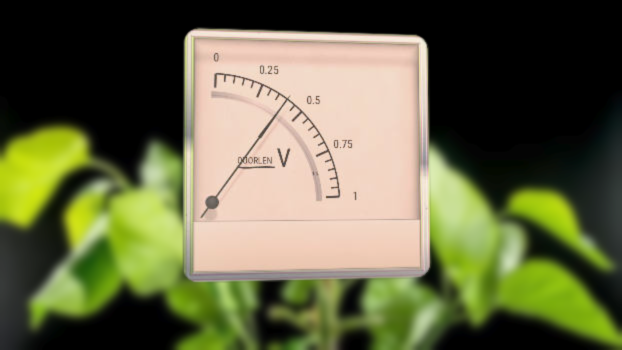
0.4; V
